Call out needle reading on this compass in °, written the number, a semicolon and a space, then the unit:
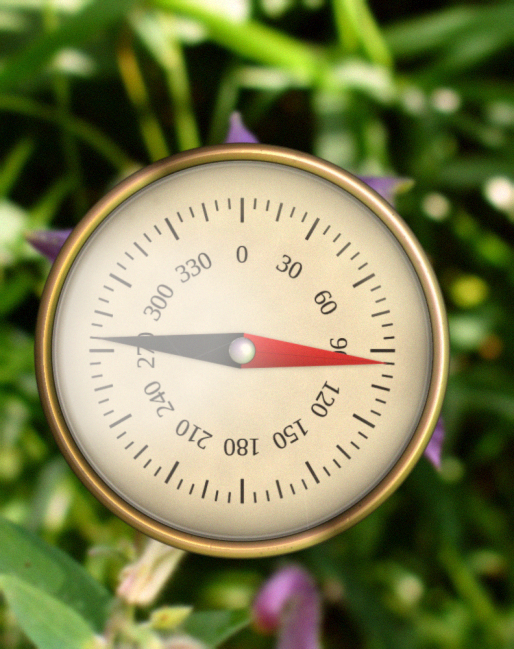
95; °
